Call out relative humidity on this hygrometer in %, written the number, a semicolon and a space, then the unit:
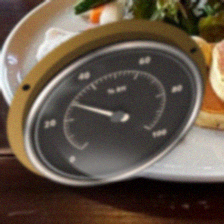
30; %
